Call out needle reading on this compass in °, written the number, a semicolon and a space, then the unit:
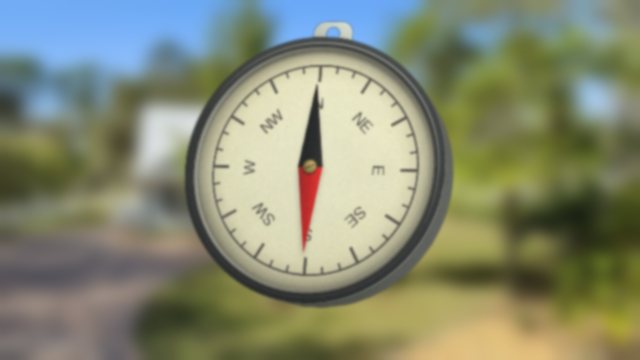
180; °
